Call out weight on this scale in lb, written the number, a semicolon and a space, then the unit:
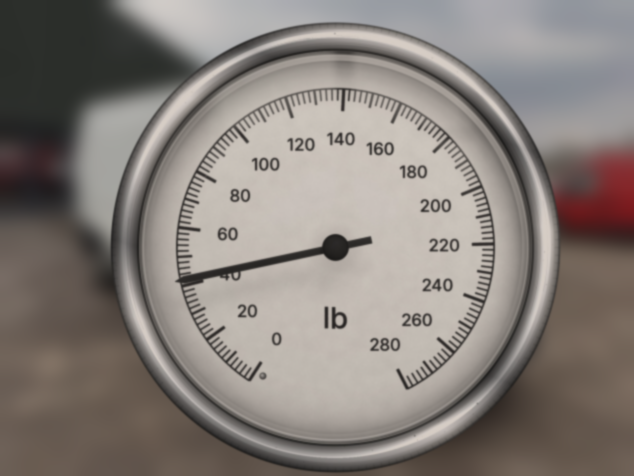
42; lb
